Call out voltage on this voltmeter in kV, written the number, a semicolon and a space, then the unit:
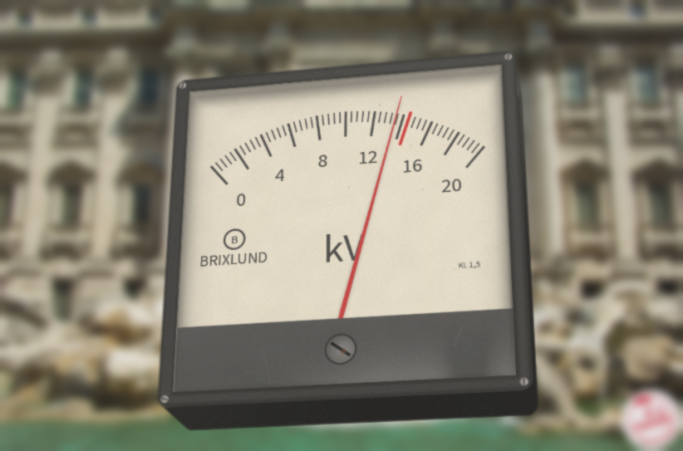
13.6; kV
